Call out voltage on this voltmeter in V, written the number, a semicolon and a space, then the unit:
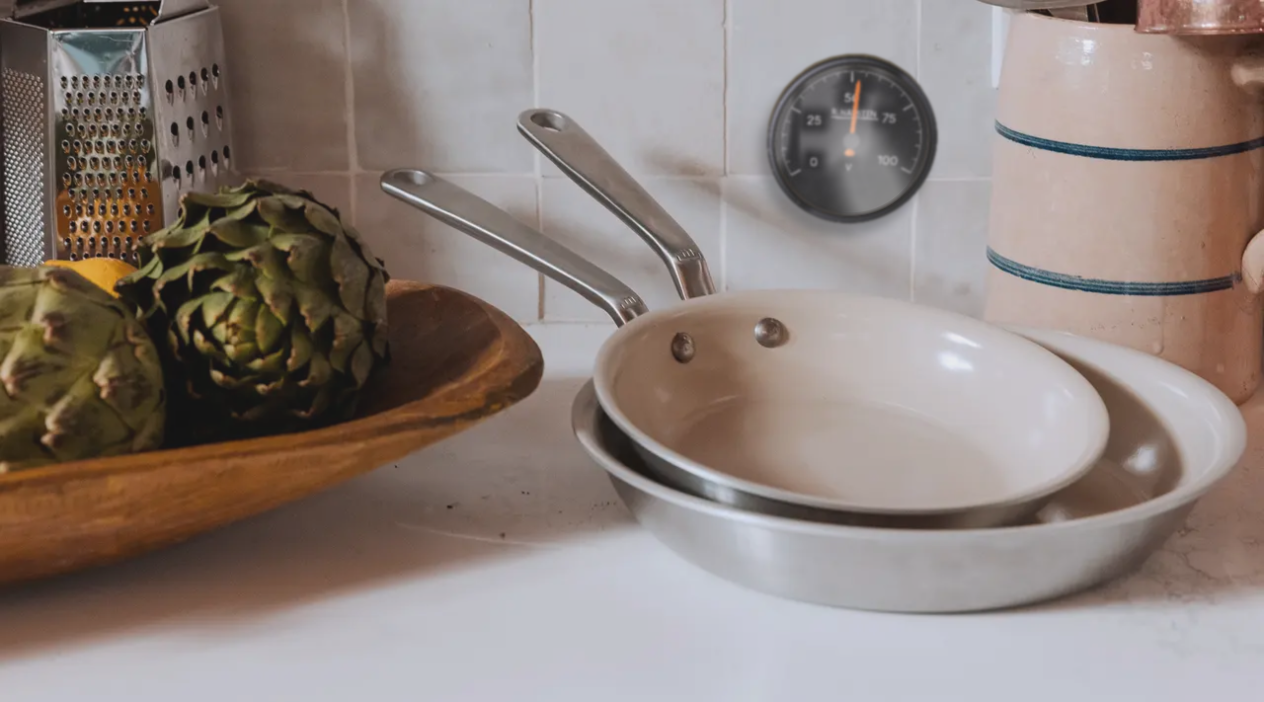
52.5; V
